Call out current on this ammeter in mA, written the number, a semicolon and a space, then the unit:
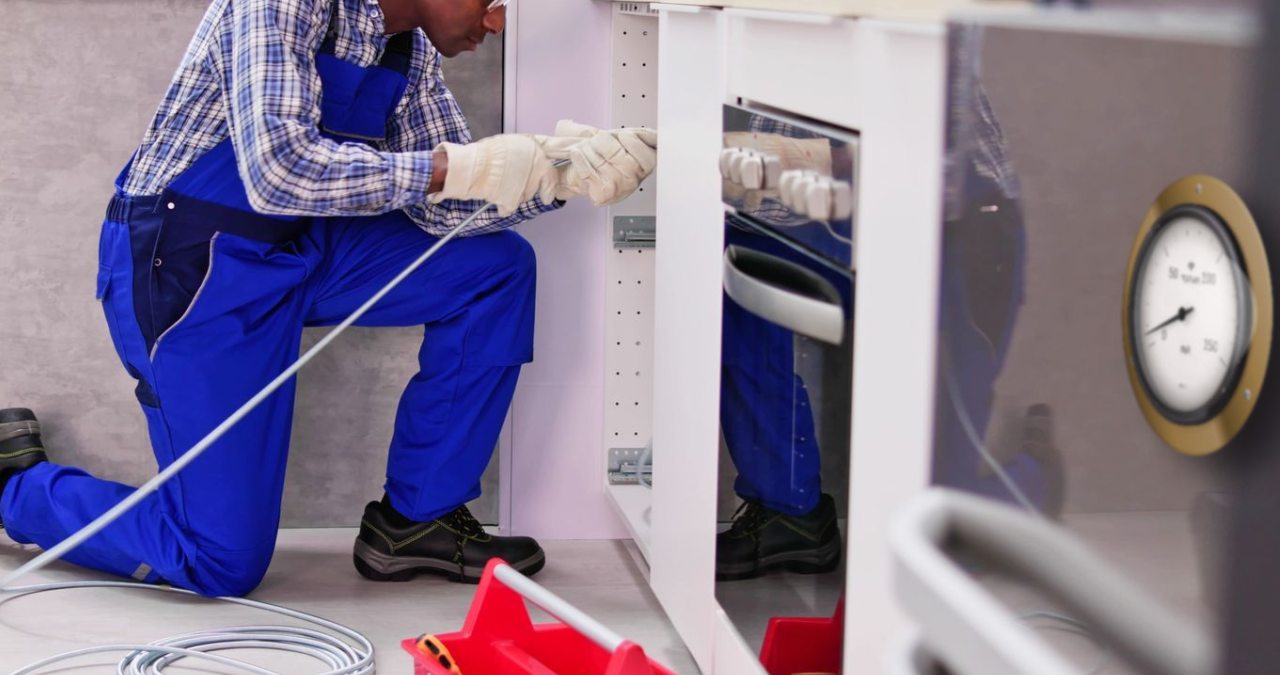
5; mA
